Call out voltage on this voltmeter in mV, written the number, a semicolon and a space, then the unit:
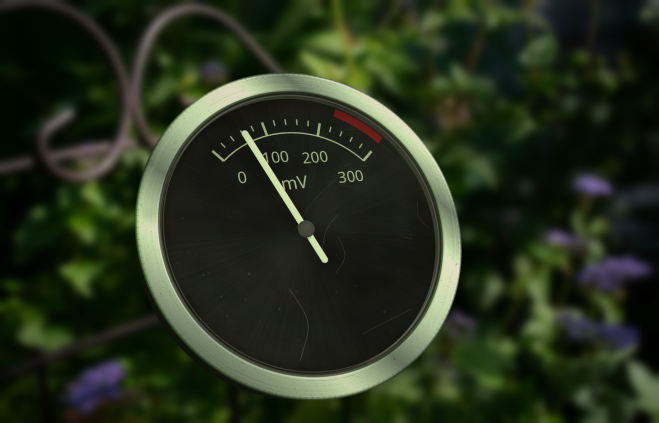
60; mV
